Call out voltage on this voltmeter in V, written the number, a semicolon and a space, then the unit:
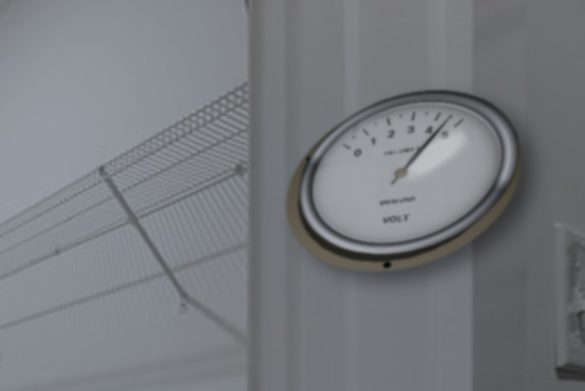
4.5; V
